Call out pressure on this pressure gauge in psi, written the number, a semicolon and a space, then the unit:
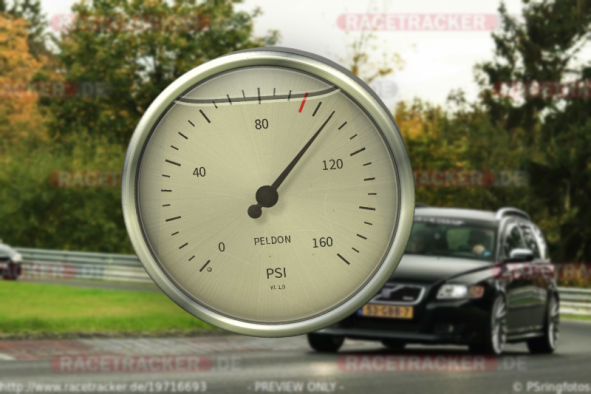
105; psi
